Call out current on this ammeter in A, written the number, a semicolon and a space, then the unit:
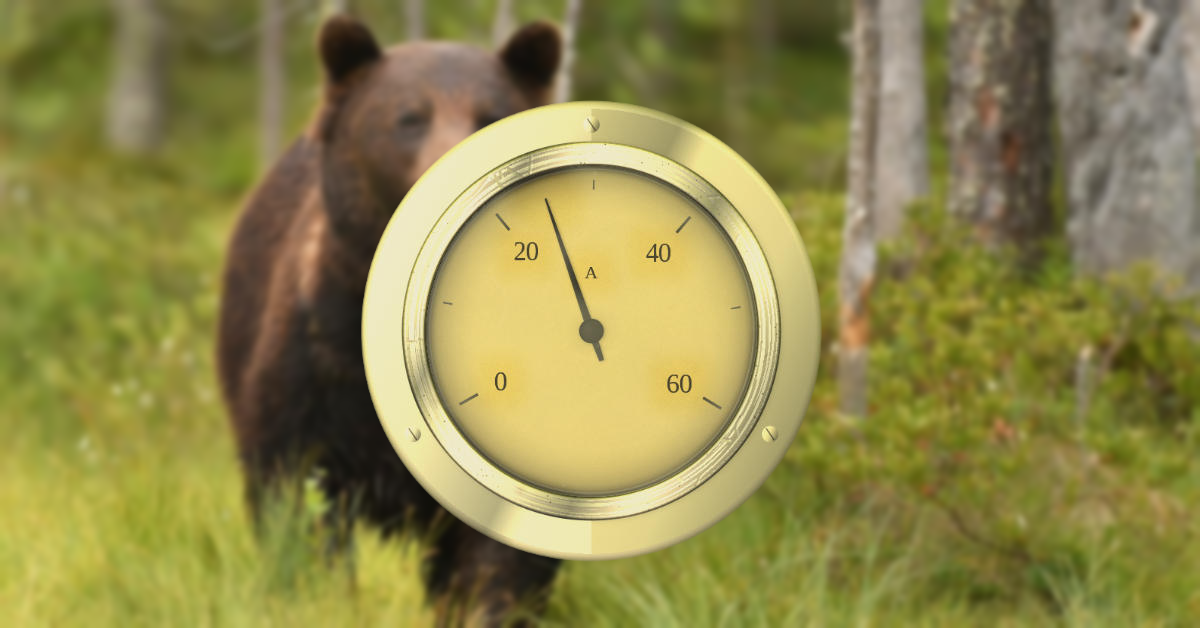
25; A
